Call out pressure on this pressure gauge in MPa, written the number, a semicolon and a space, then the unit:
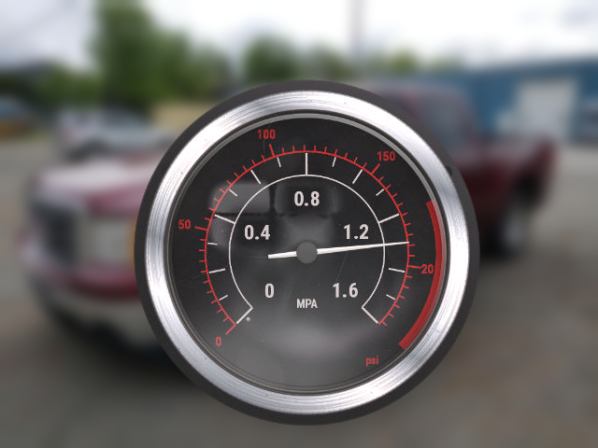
1.3; MPa
